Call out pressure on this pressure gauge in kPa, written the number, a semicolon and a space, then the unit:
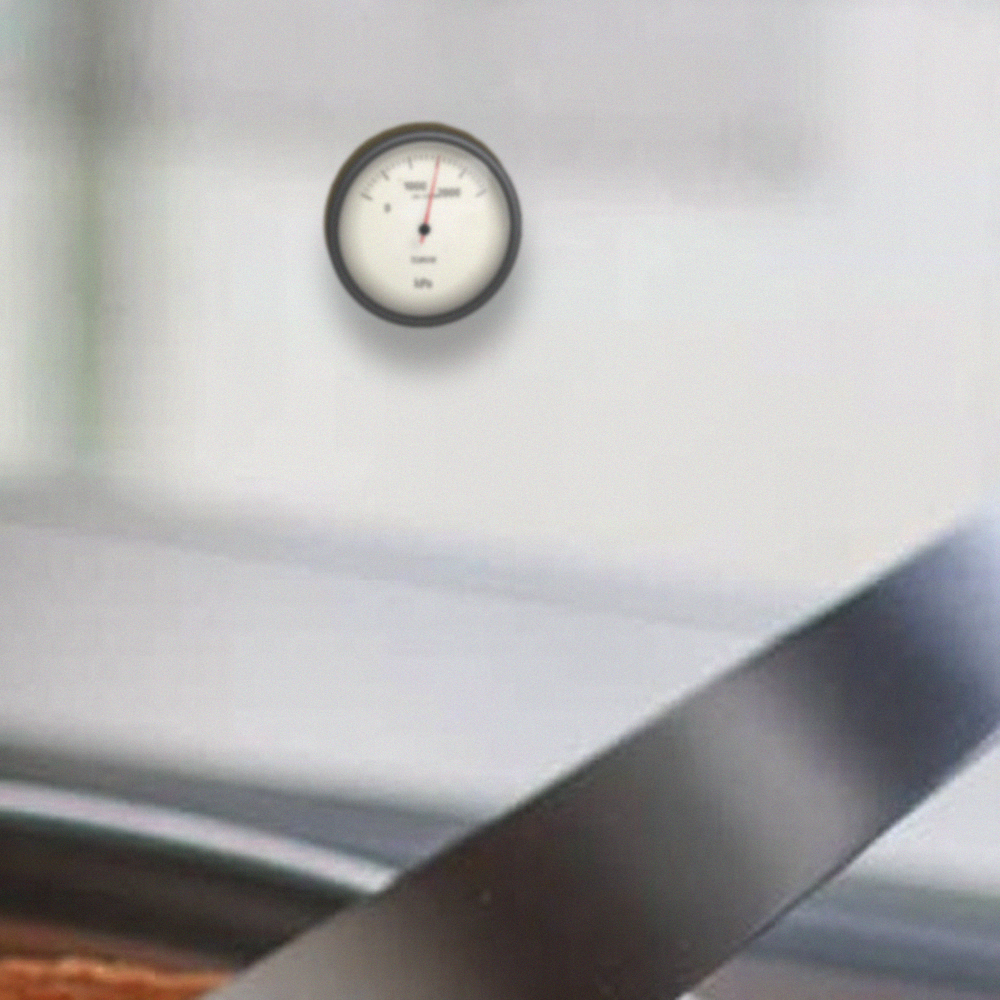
1500; kPa
